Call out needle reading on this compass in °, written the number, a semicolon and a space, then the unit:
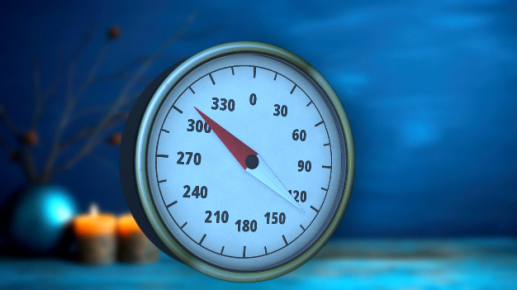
307.5; °
